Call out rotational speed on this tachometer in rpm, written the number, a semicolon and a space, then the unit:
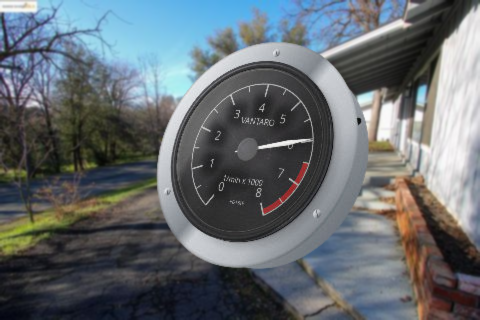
6000; rpm
